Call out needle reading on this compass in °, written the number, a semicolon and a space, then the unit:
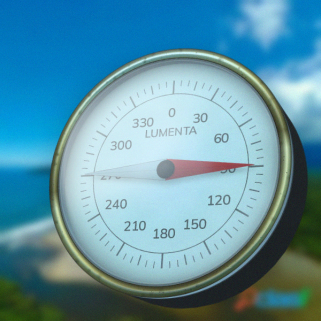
90; °
